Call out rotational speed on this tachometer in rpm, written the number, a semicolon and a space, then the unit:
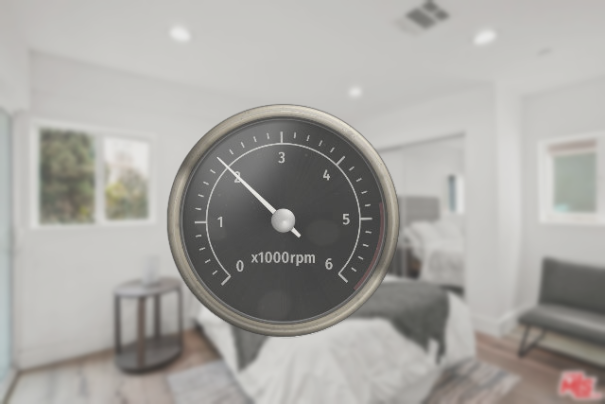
2000; rpm
